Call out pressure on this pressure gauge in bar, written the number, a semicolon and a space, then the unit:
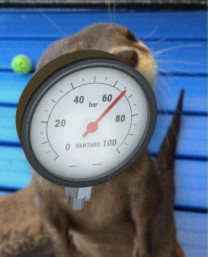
65; bar
